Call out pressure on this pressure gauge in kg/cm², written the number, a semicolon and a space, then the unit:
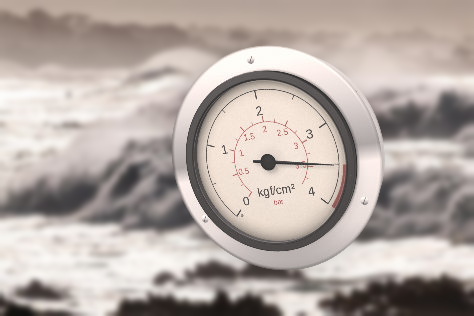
3.5; kg/cm²
